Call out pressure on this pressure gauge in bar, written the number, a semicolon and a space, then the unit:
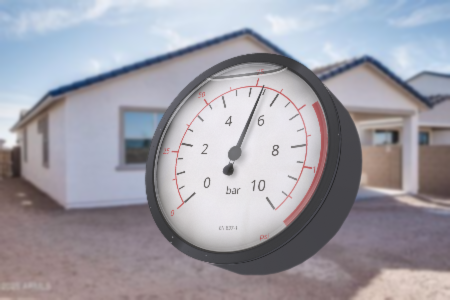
5.5; bar
